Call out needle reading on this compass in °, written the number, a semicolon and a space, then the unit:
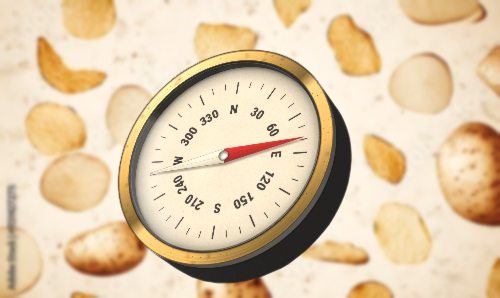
80; °
